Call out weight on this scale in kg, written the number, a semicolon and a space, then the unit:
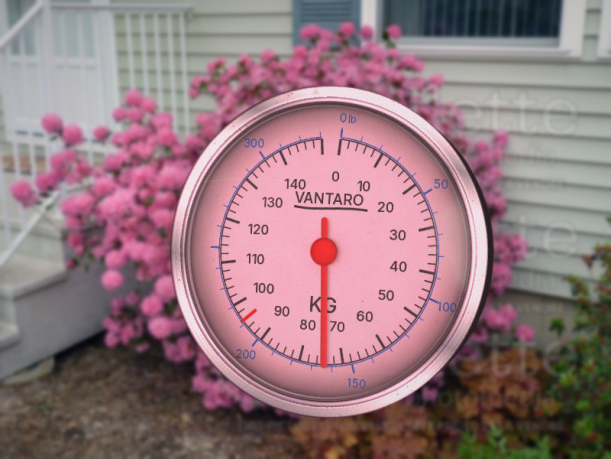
74; kg
